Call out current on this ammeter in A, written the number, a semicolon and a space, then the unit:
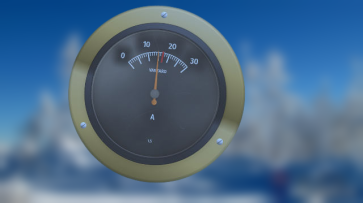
15; A
